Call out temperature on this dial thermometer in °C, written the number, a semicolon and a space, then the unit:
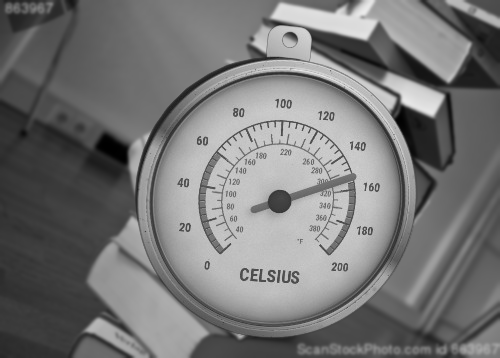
152; °C
